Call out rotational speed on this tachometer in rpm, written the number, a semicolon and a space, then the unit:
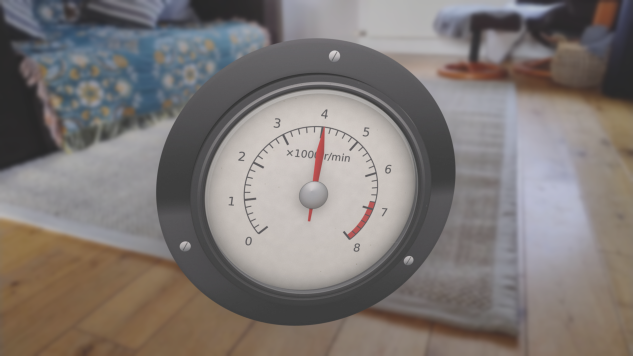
4000; rpm
